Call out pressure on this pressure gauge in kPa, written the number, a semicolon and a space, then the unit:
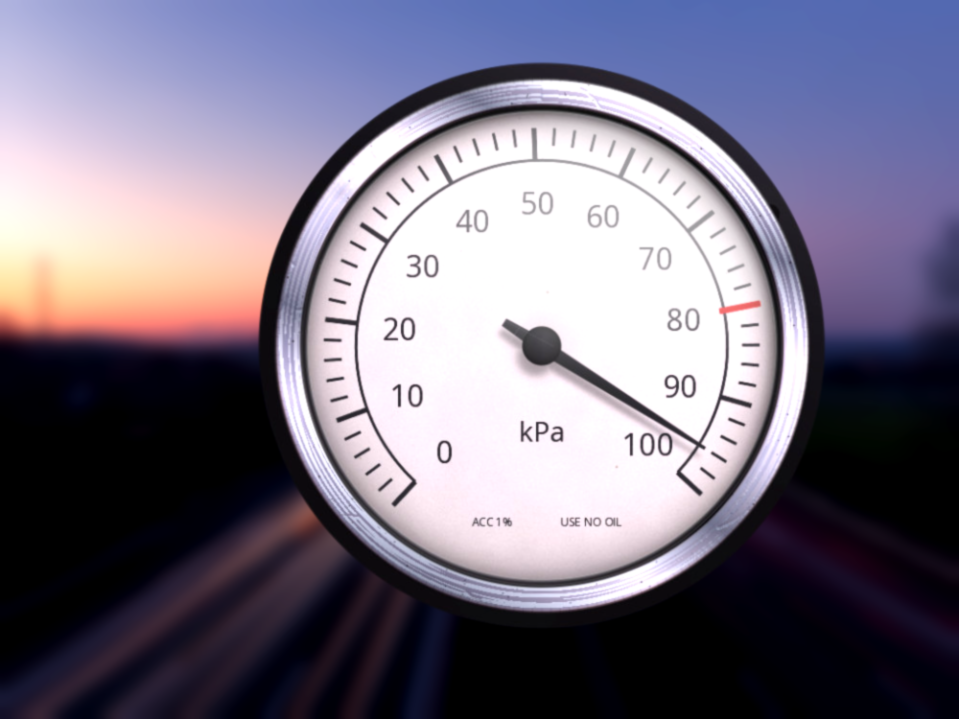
96; kPa
